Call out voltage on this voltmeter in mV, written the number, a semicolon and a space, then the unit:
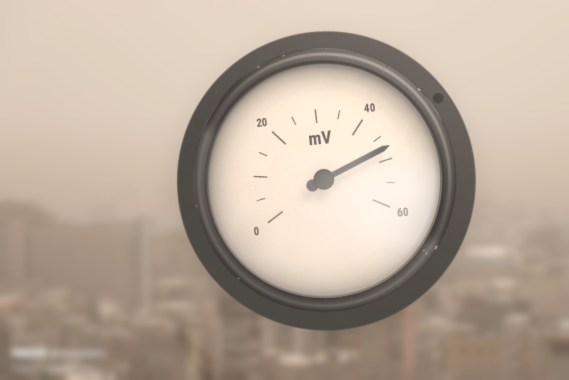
47.5; mV
